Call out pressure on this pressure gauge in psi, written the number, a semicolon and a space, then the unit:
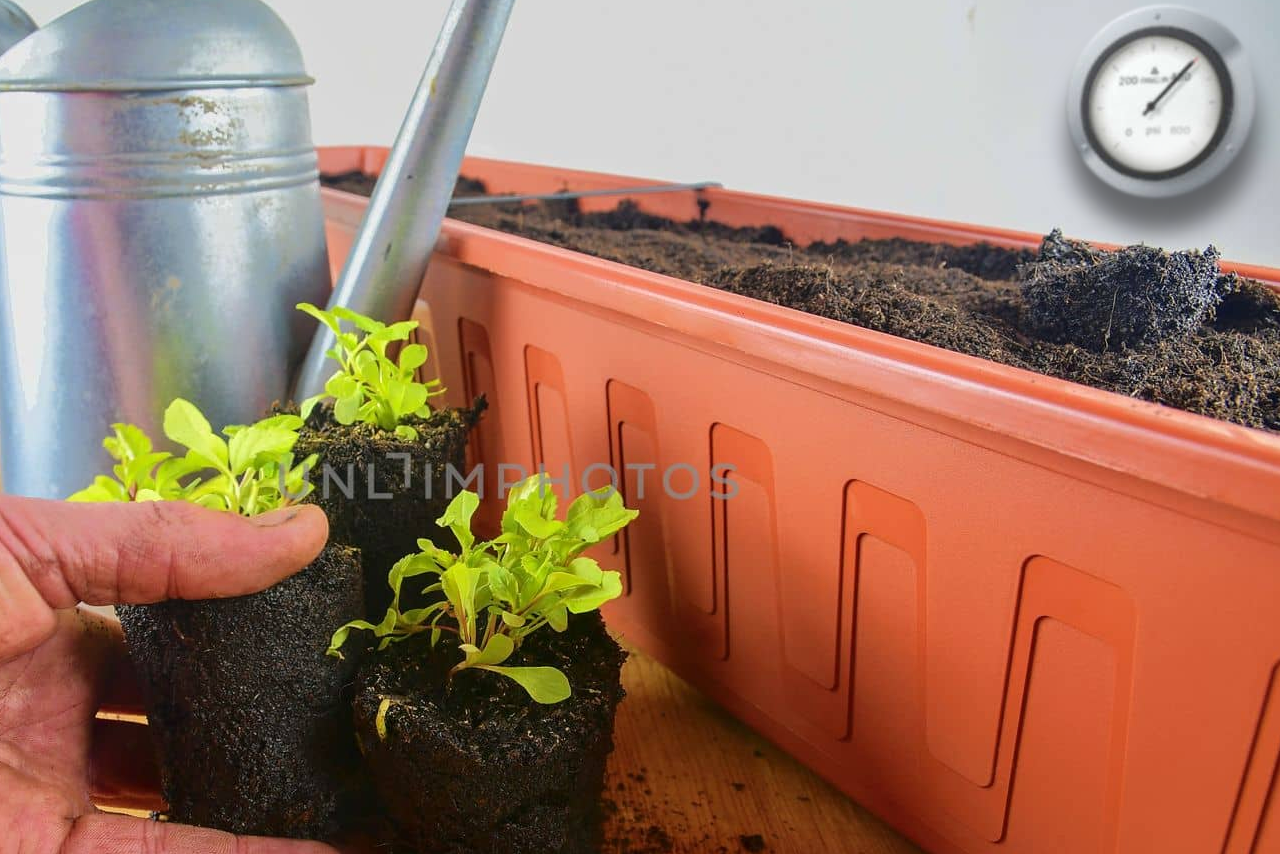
400; psi
